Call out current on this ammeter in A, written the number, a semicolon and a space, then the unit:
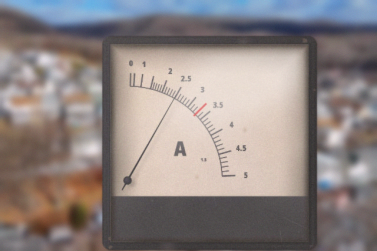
2.5; A
